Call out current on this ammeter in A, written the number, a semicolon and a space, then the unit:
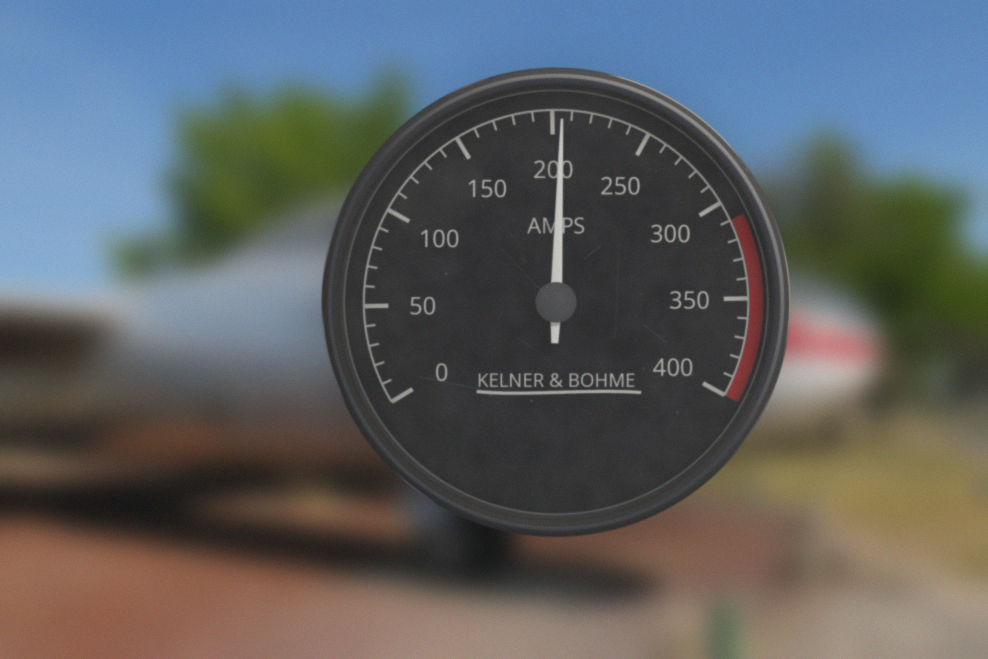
205; A
